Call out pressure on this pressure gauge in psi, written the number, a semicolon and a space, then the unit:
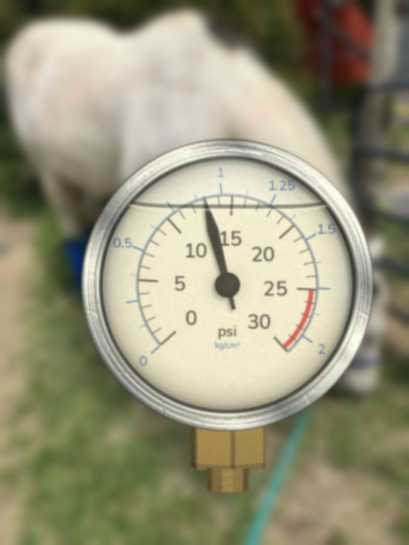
13; psi
